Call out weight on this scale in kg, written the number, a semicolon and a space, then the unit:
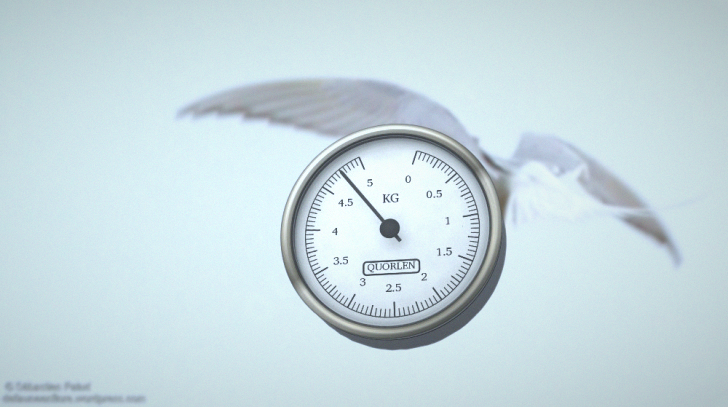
4.75; kg
